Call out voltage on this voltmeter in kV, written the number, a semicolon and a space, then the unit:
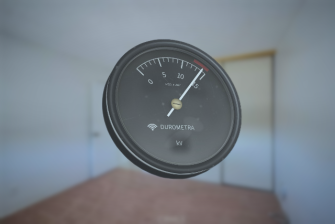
14; kV
